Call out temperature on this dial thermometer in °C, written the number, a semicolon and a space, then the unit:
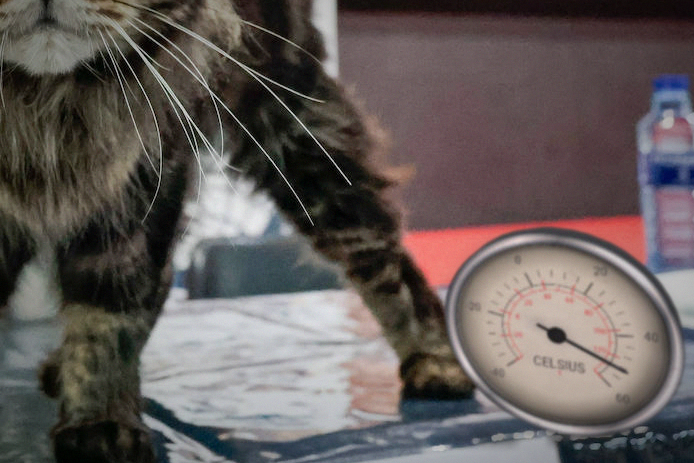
52; °C
